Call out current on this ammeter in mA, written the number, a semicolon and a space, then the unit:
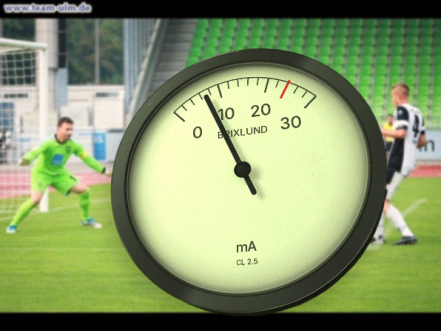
7; mA
